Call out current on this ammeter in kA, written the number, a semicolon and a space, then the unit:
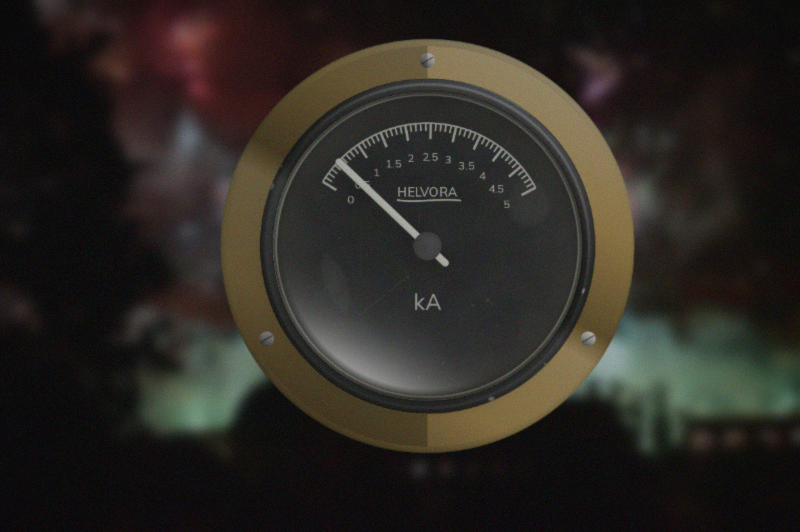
0.5; kA
